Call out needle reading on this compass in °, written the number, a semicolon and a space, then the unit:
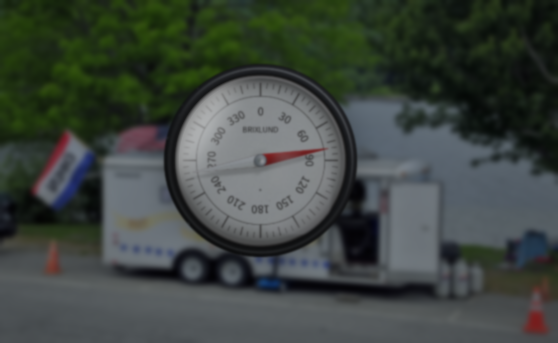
80; °
